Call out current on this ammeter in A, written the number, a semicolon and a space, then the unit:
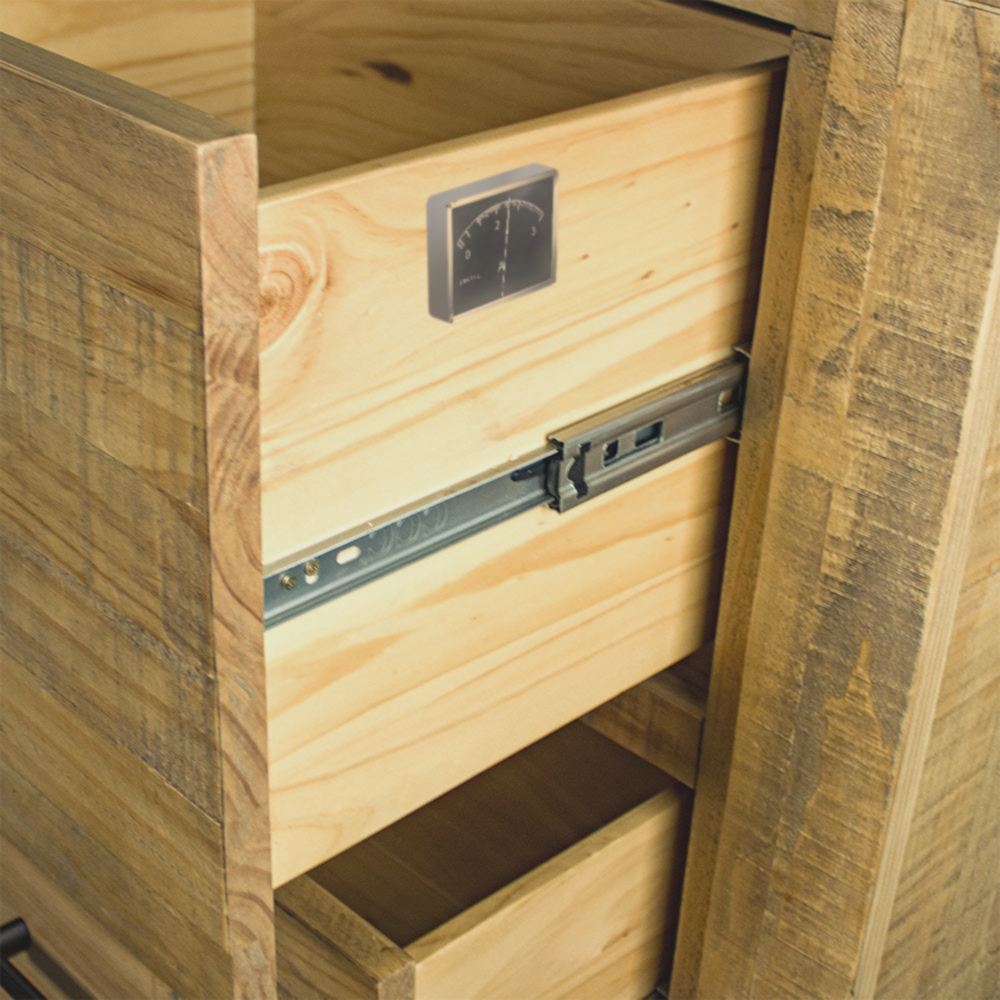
2.25; A
